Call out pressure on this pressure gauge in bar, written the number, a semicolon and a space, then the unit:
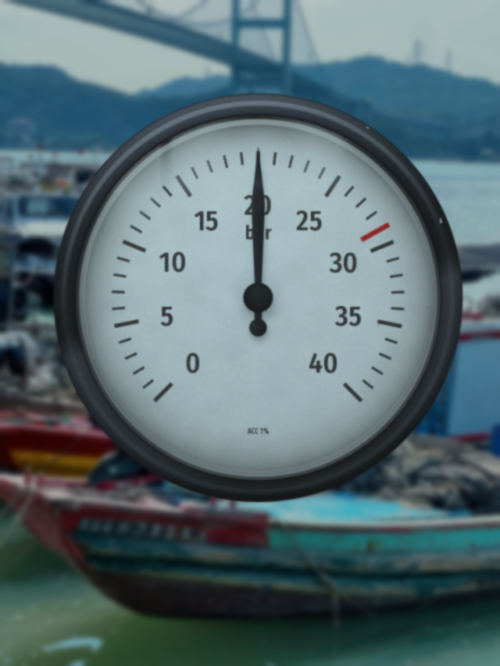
20; bar
